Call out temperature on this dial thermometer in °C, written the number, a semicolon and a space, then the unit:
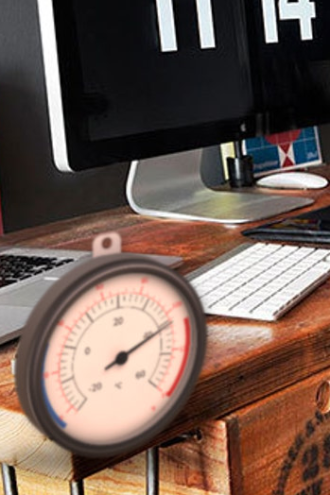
40; °C
